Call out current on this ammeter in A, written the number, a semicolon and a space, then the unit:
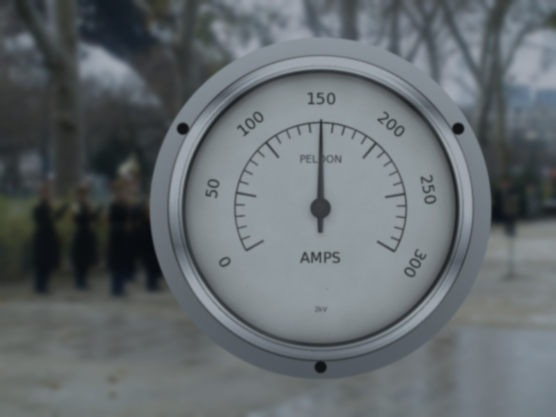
150; A
